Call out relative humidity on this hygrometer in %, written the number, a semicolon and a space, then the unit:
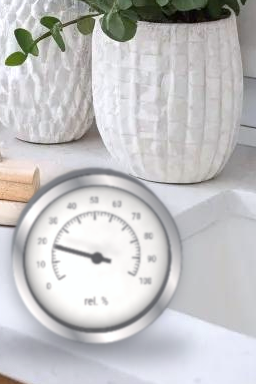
20; %
